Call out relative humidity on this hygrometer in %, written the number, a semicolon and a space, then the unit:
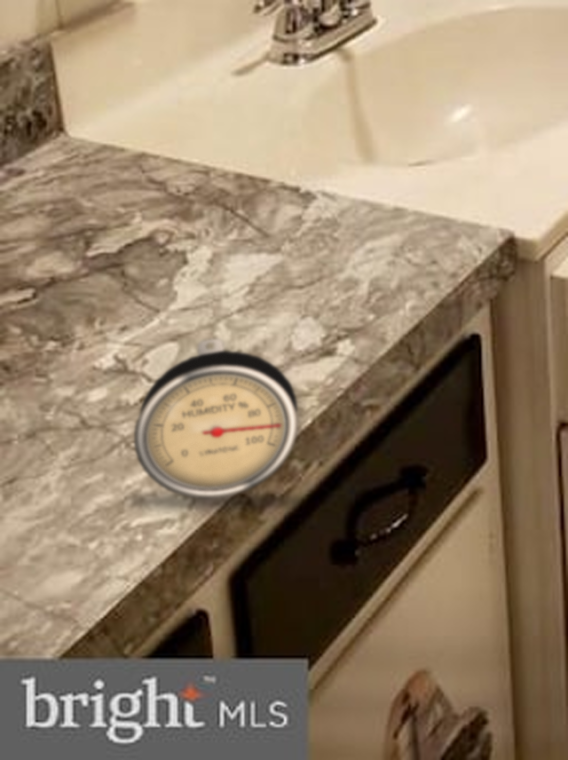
90; %
